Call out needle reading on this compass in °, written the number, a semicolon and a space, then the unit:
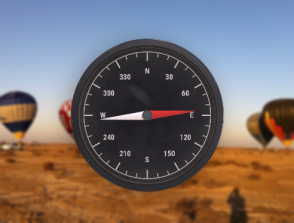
85; °
